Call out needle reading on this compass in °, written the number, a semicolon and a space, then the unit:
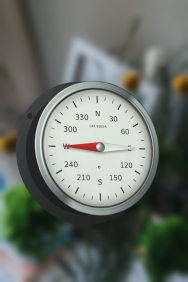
270; °
